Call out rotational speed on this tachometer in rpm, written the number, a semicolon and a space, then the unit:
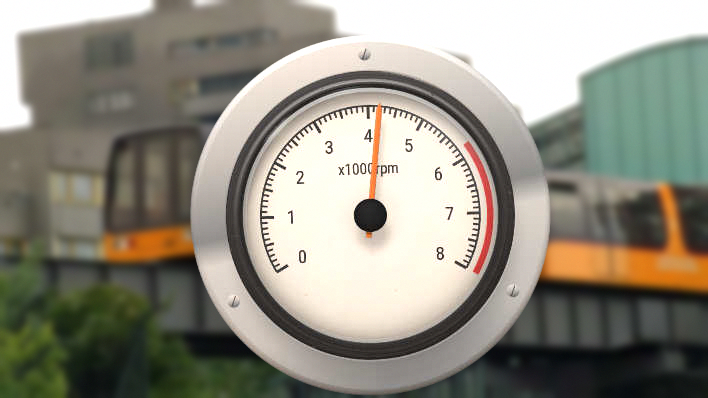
4200; rpm
